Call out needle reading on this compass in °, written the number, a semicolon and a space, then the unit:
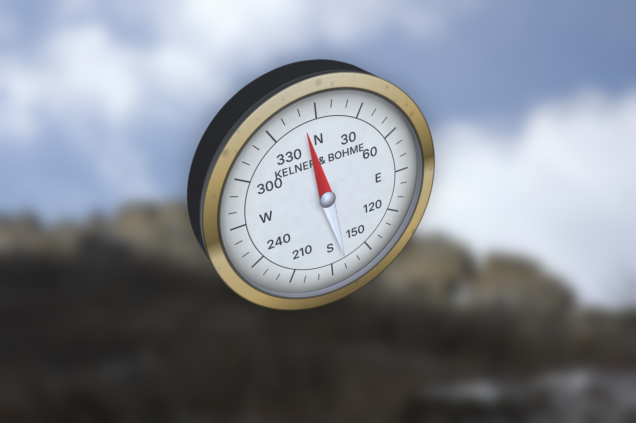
350; °
